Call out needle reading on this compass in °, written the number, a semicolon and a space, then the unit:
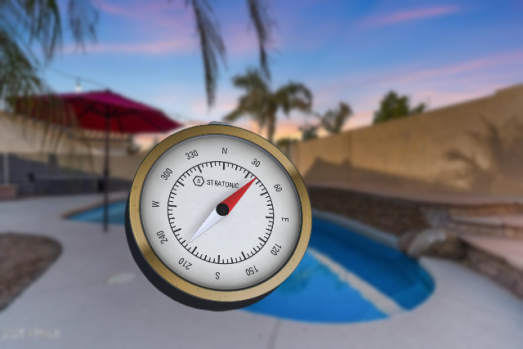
40; °
